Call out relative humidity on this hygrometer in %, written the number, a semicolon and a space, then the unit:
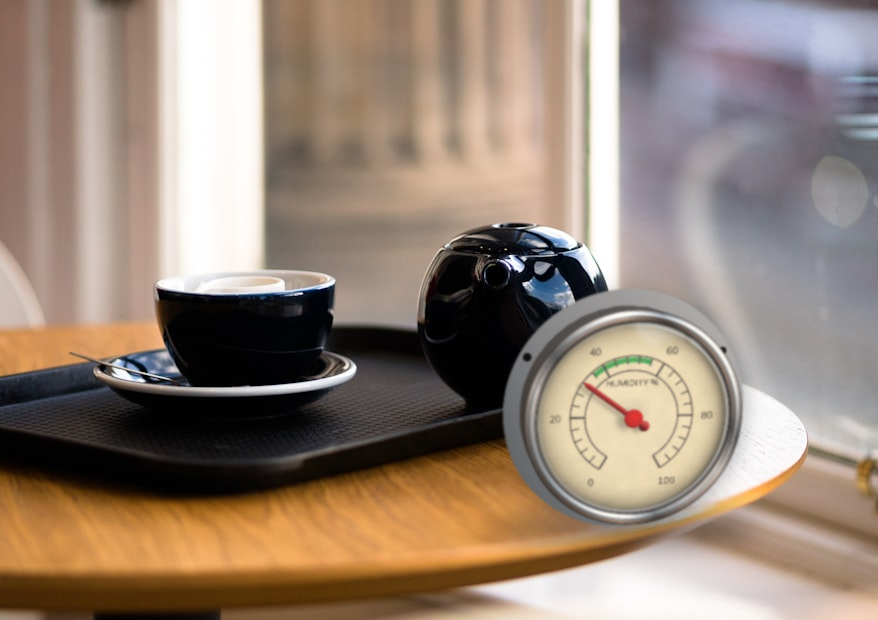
32; %
